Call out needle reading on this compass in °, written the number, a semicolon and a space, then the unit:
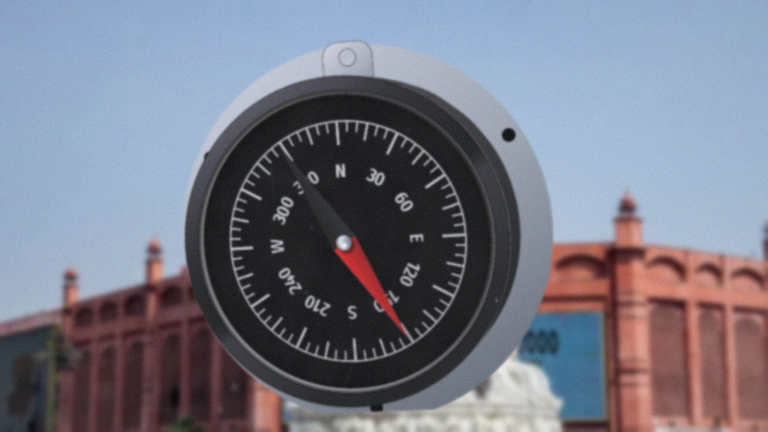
150; °
